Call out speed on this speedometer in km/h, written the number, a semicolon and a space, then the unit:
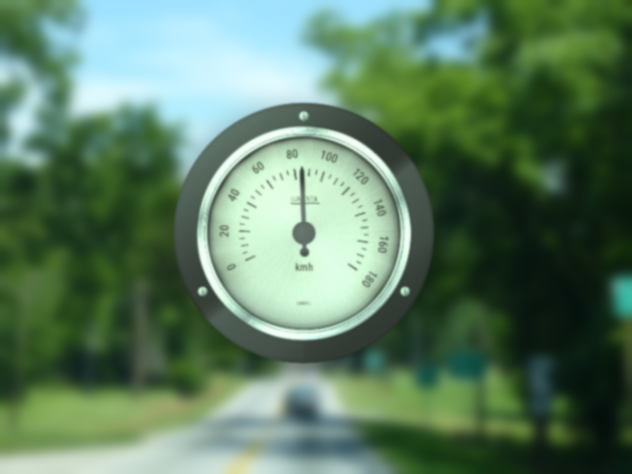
85; km/h
